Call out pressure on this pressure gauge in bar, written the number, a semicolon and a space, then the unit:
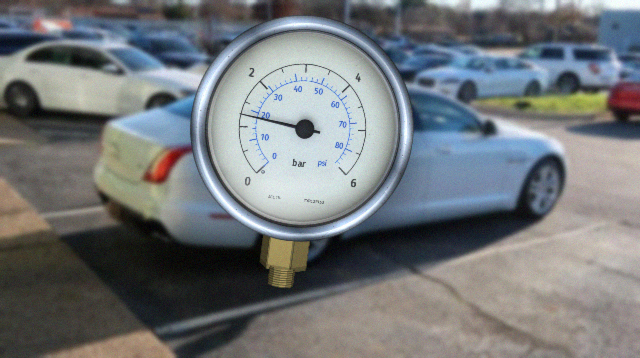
1.25; bar
